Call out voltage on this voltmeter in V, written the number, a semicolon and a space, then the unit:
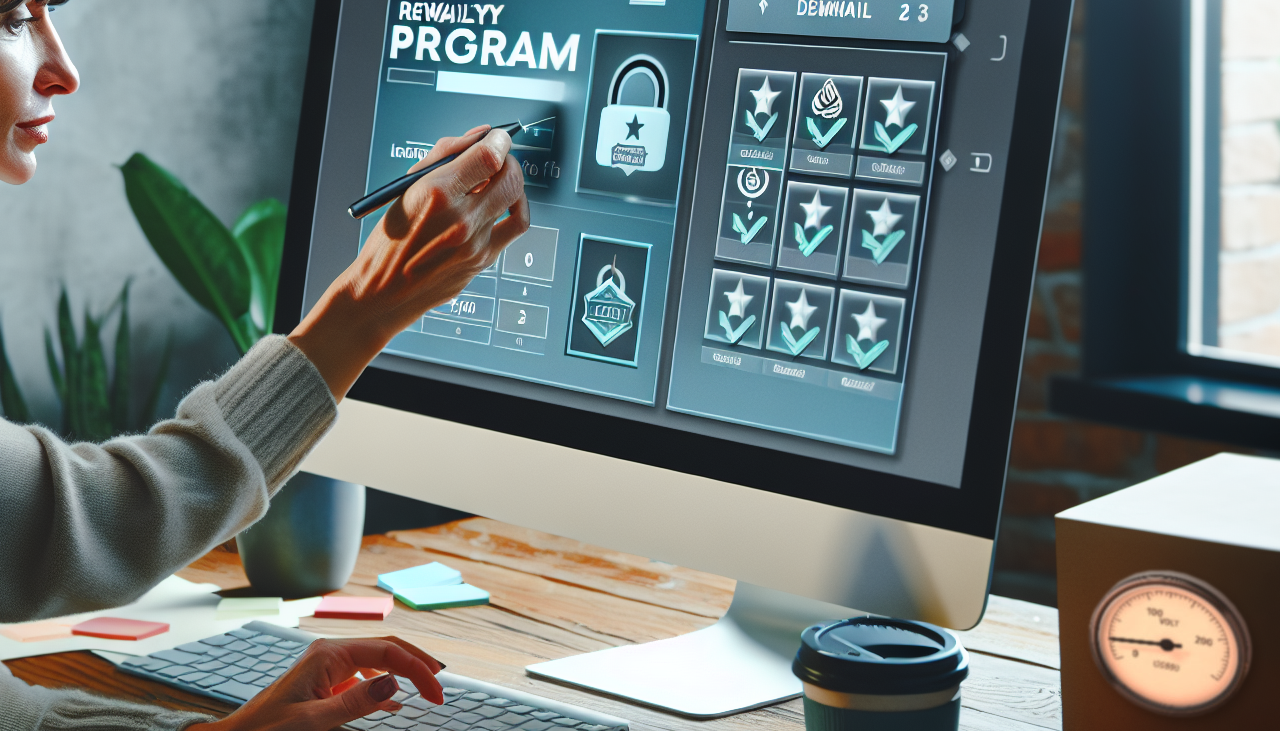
25; V
